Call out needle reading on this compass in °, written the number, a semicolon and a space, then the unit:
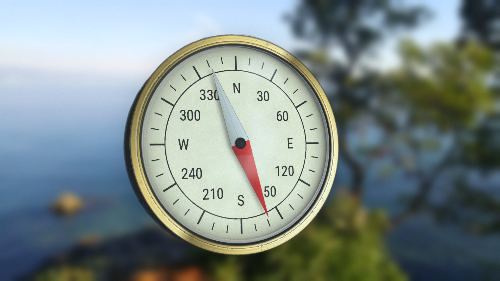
160; °
